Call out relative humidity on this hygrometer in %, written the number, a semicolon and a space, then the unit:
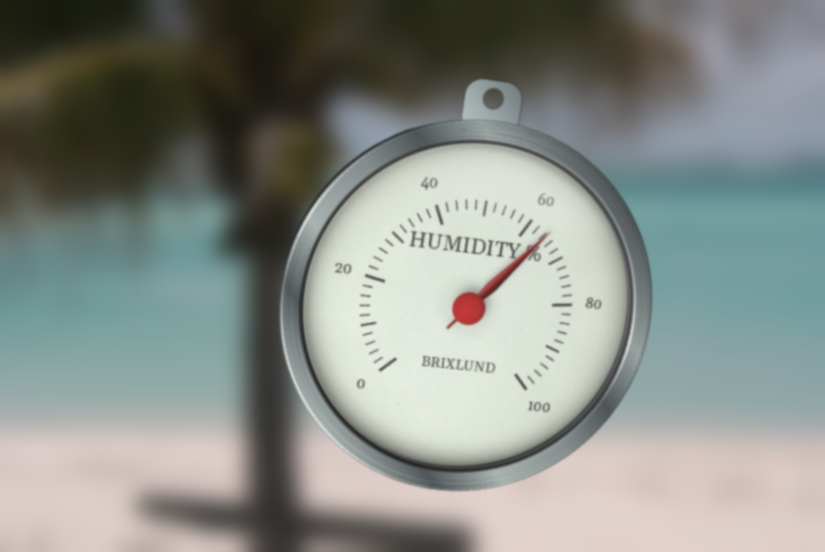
64; %
